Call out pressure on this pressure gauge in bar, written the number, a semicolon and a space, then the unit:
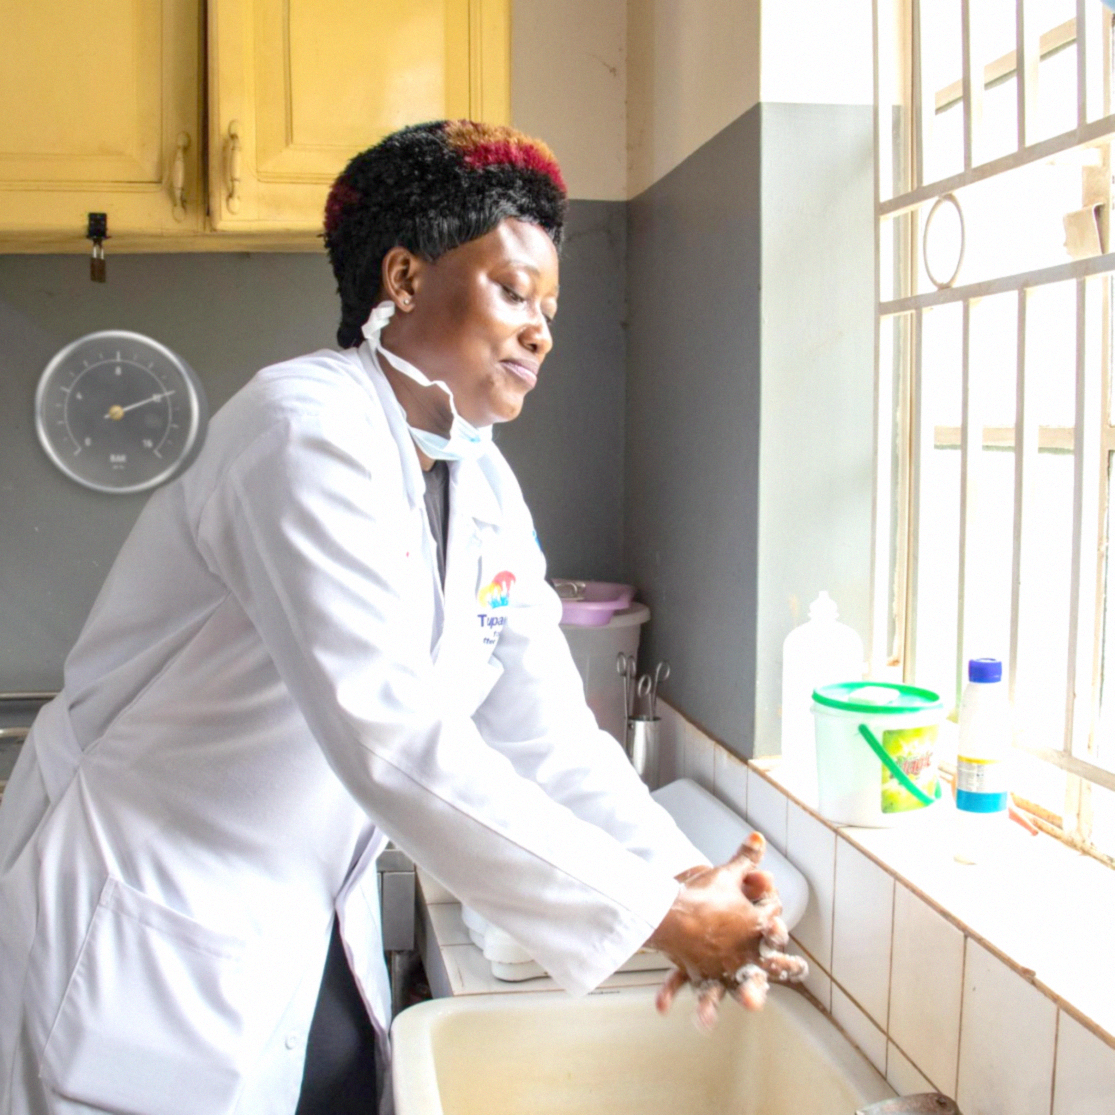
12; bar
